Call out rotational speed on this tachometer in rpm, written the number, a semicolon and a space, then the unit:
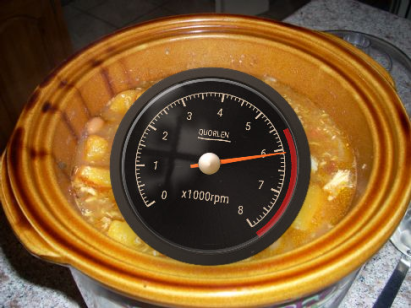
6100; rpm
